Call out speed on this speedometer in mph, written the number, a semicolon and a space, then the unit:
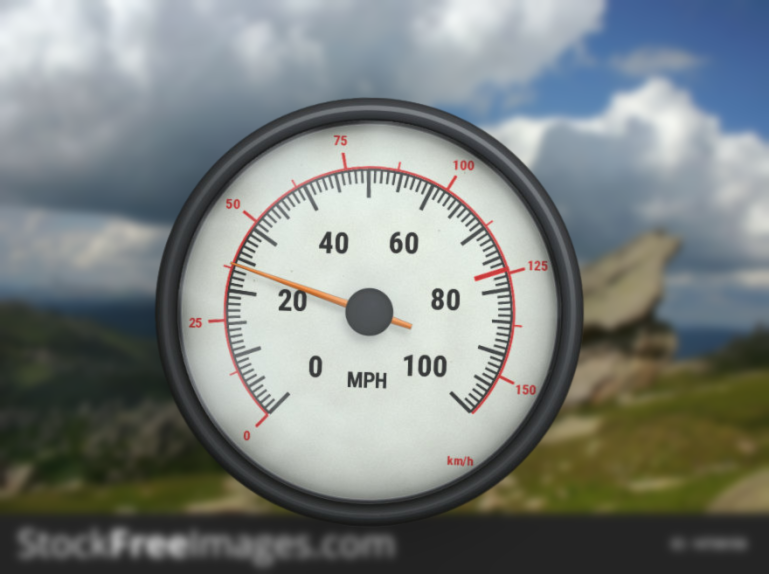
24; mph
